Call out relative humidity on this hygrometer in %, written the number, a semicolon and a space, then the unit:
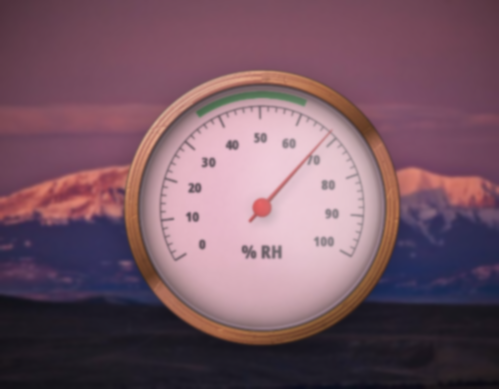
68; %
